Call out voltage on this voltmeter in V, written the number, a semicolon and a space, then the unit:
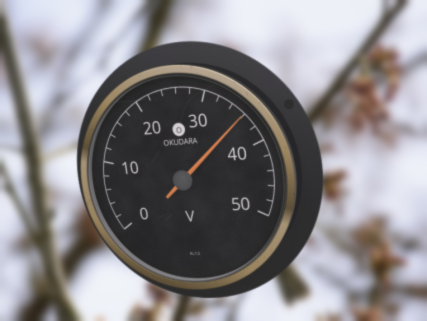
36; V
